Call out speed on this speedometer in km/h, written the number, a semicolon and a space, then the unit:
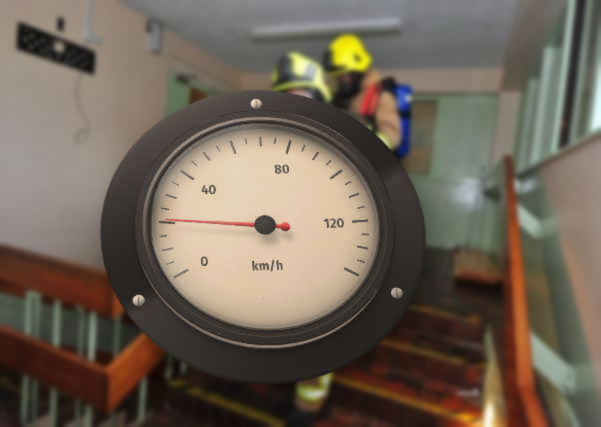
20; km/h
